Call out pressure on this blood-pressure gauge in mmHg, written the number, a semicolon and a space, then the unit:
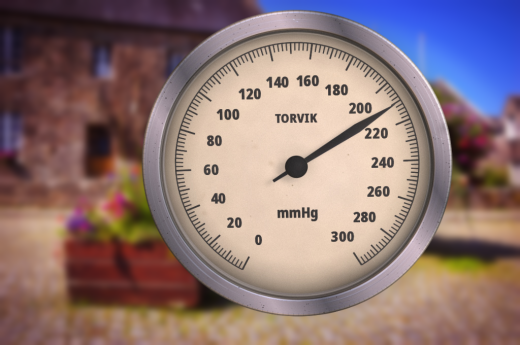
210; mmHg
